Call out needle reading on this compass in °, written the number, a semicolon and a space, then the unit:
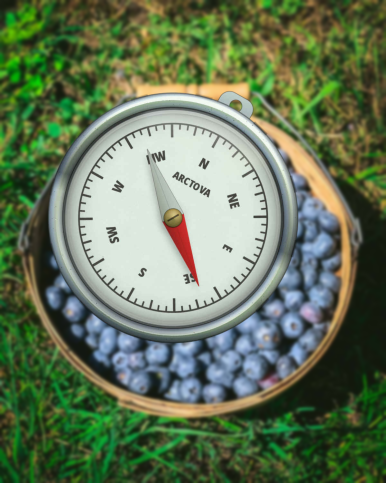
130; °
